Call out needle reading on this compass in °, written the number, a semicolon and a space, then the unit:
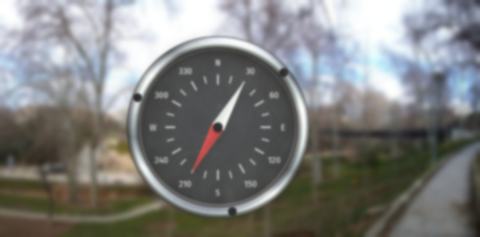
210; °
